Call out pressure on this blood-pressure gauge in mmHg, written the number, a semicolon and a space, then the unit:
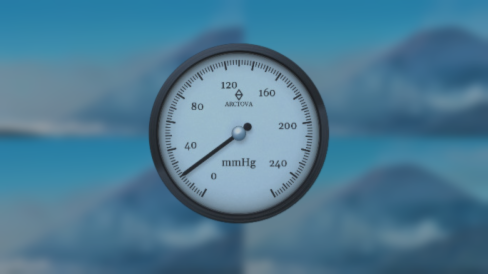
20; mmHg
